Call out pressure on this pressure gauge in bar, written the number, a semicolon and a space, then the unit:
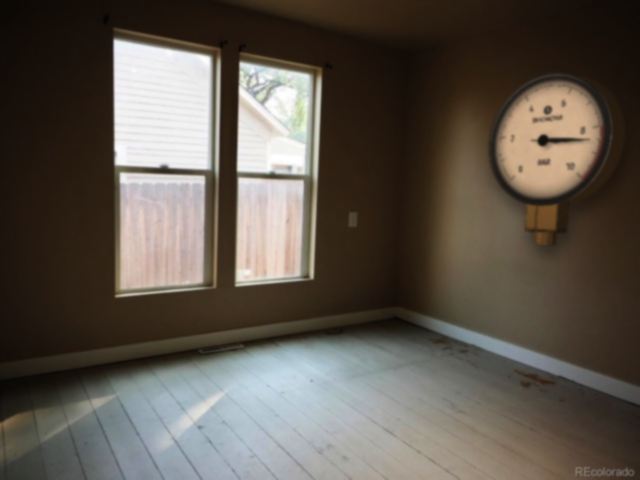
8.5; bar
